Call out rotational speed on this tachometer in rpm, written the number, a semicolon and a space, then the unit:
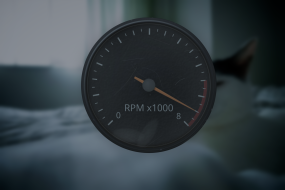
7500; rpm
